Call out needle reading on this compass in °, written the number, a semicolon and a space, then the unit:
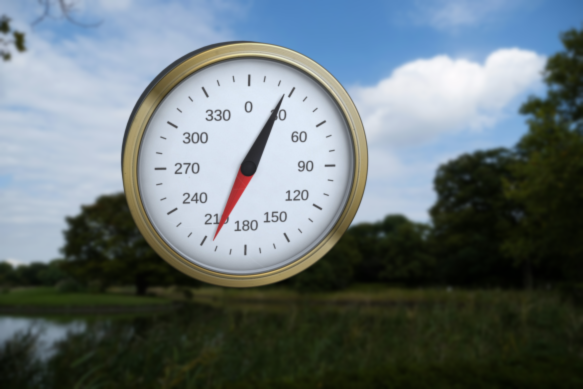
205; °
